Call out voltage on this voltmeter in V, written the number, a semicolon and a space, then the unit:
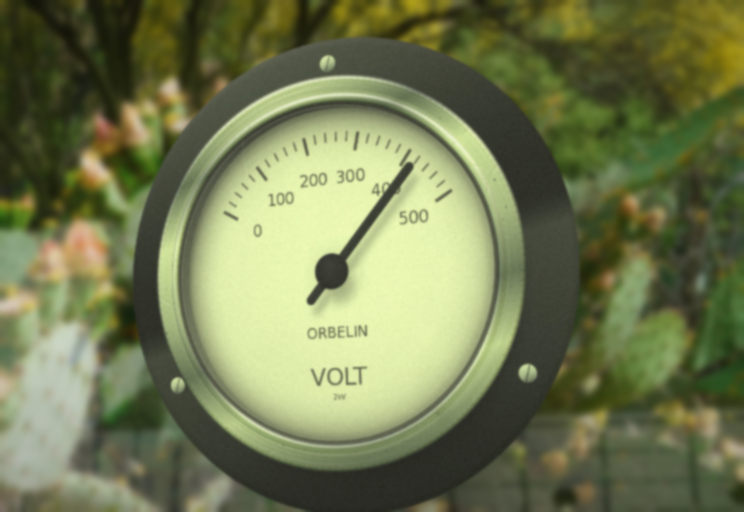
420; V
